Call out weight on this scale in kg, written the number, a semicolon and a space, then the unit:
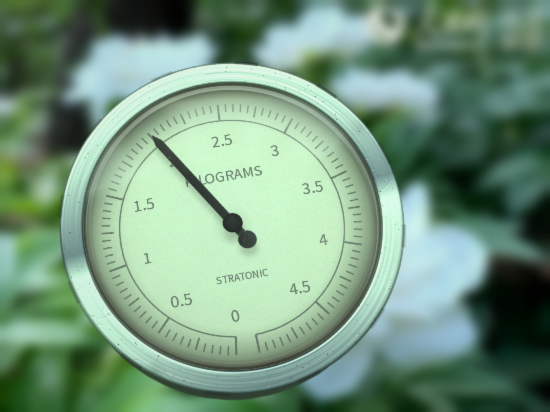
2; kg
